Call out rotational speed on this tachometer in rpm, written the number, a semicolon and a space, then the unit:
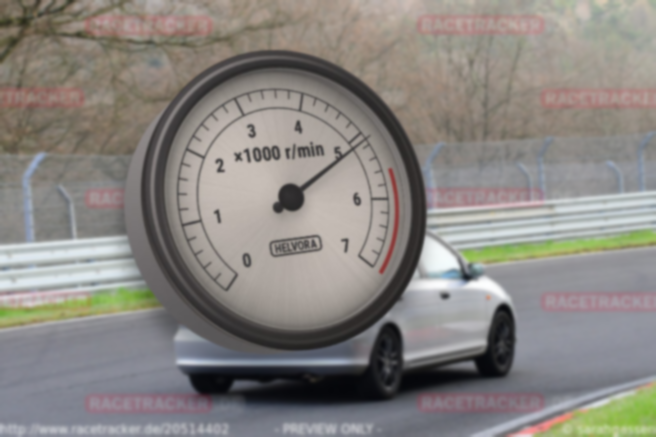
5100; rpm
